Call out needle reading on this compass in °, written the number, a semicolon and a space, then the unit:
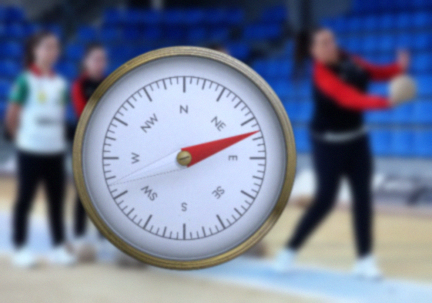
70; °
